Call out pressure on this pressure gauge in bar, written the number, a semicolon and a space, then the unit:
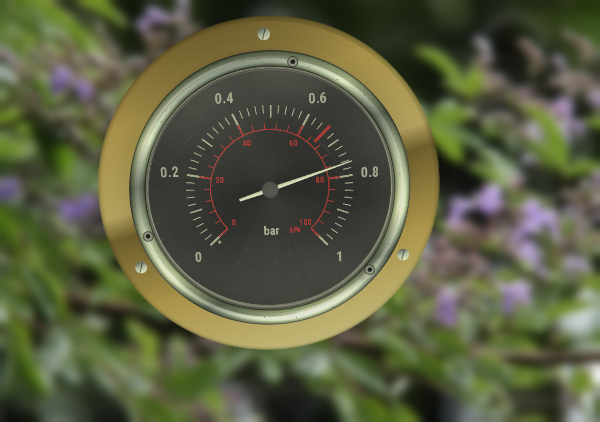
0.76; bar
